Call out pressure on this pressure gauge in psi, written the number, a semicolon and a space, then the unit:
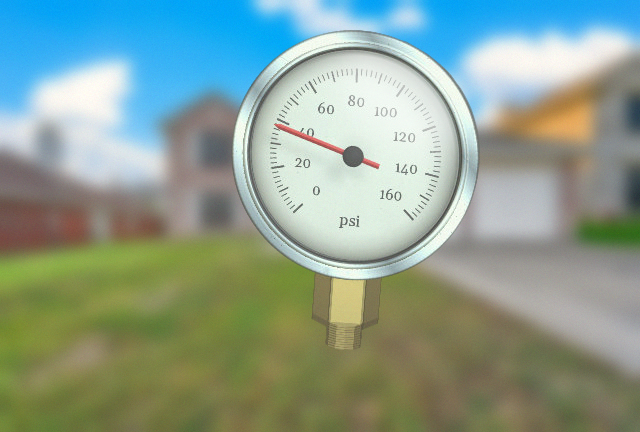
38; psi
